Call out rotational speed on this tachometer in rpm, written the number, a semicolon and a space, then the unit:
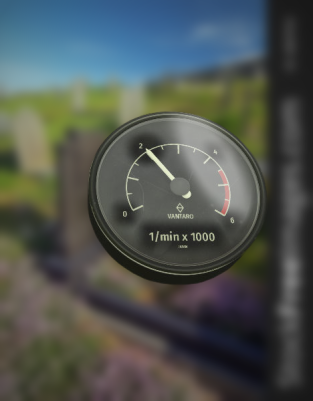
2000; rpm
